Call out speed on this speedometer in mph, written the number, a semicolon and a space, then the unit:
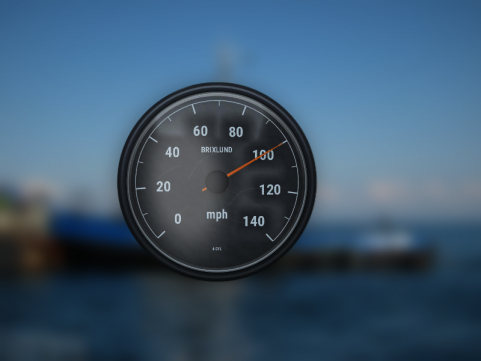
100; mph
